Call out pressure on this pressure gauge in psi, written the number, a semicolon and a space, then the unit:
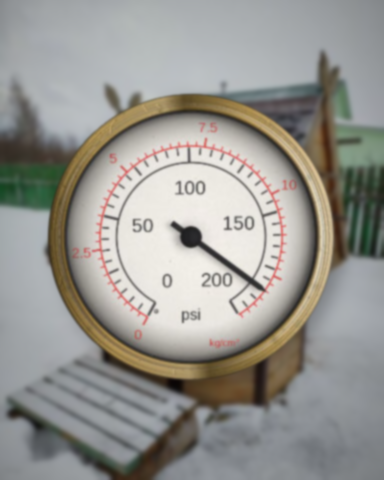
185; psi
